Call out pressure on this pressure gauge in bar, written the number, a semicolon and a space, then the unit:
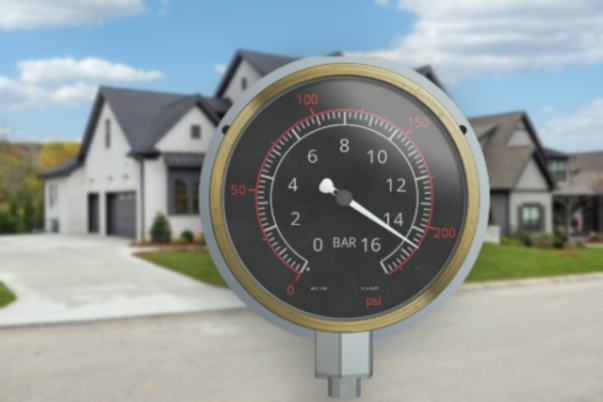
14.6; bar
